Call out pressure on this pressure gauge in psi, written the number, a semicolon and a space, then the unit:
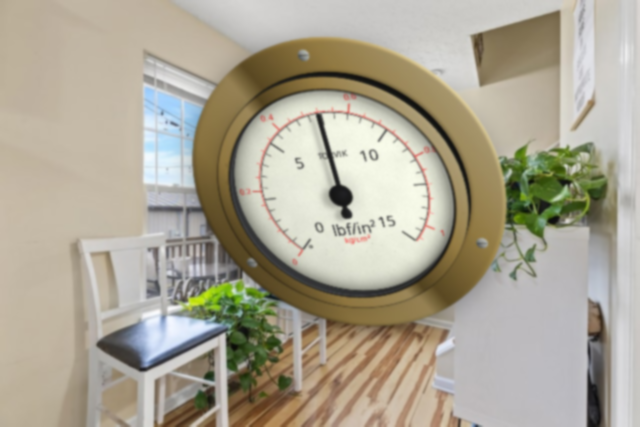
7.5; psi
